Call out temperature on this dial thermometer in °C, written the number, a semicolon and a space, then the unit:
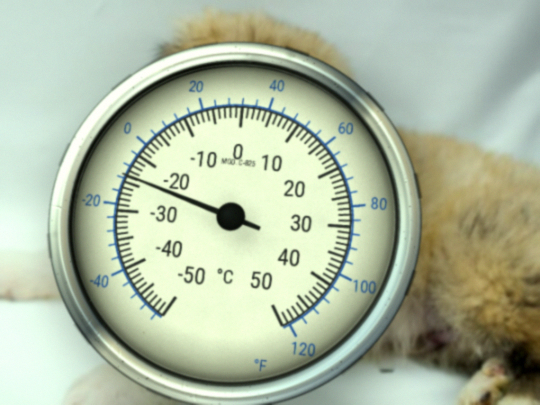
-24; °C
